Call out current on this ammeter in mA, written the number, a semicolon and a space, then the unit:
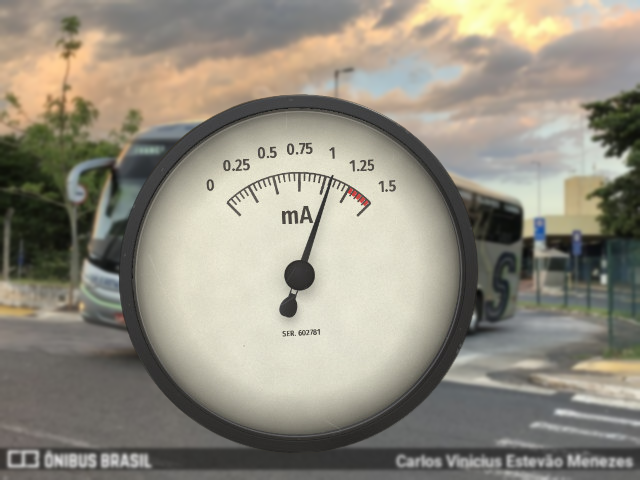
1.05; mA
